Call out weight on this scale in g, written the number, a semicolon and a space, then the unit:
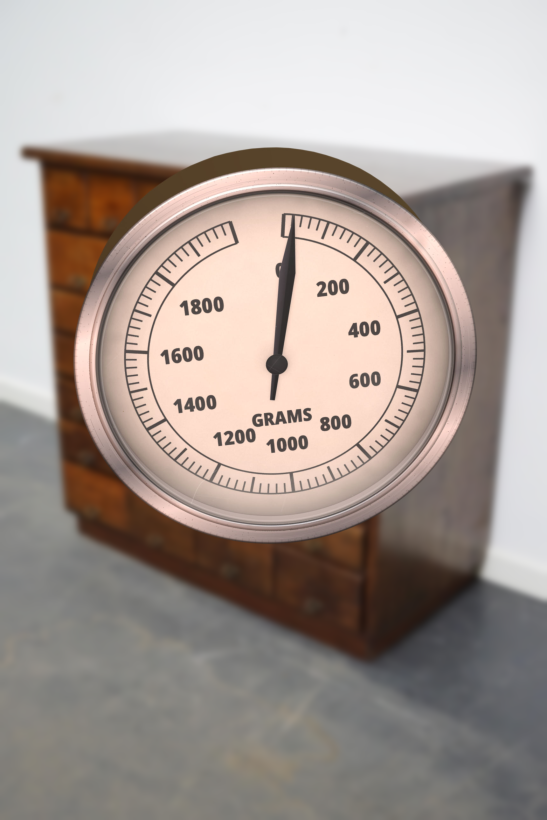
20; g
